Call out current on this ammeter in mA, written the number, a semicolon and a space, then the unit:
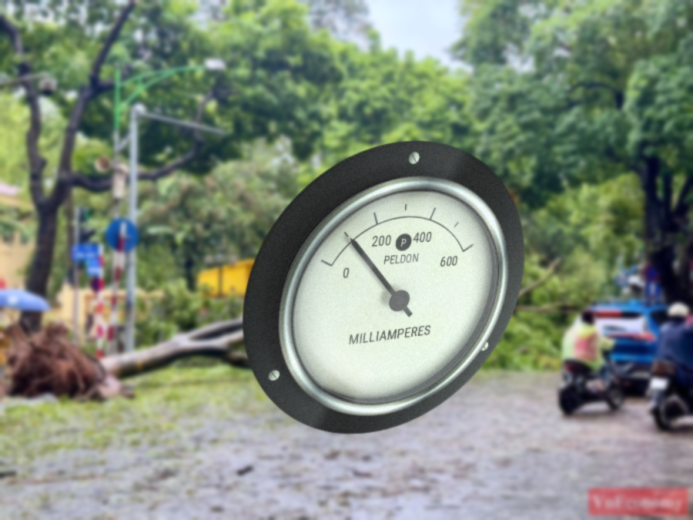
100; mA
